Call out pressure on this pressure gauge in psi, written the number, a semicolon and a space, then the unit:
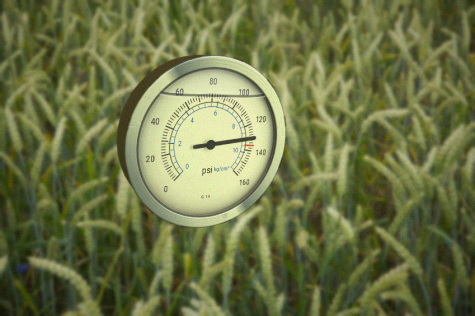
130; psi
